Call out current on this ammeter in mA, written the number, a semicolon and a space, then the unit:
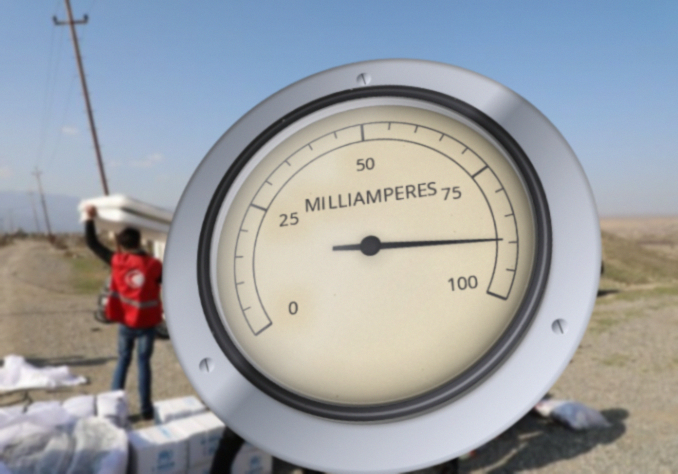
90; mA
